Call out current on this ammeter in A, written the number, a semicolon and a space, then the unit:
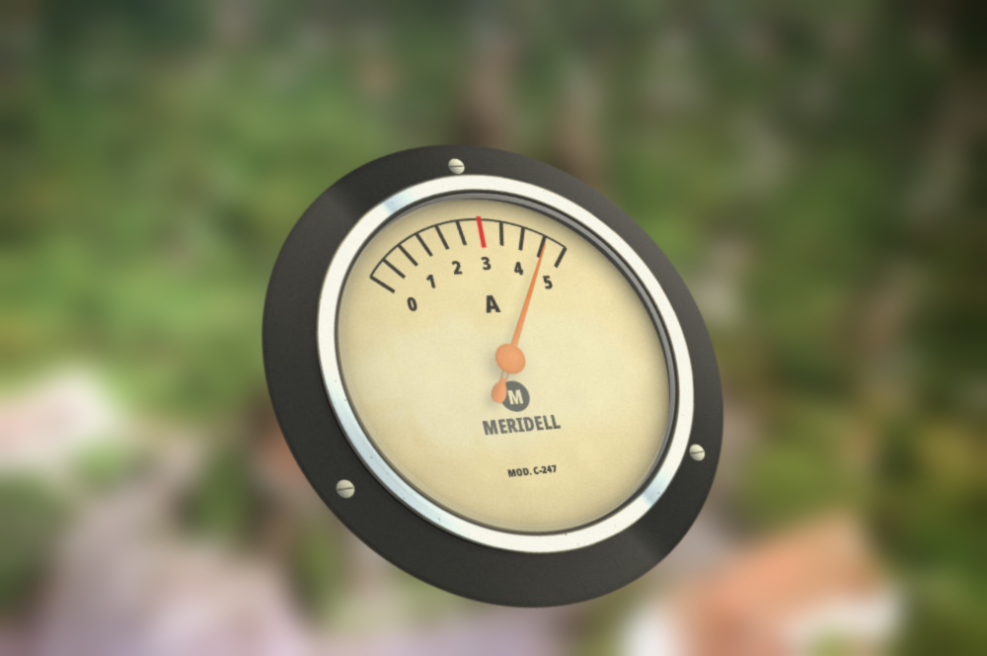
4.5; A
